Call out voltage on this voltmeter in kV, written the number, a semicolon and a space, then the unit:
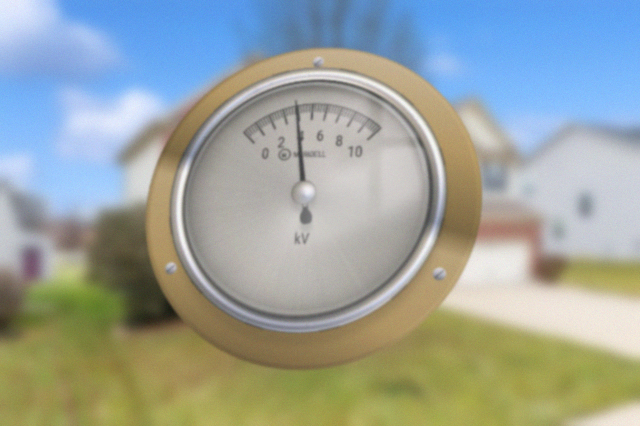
4; kV
